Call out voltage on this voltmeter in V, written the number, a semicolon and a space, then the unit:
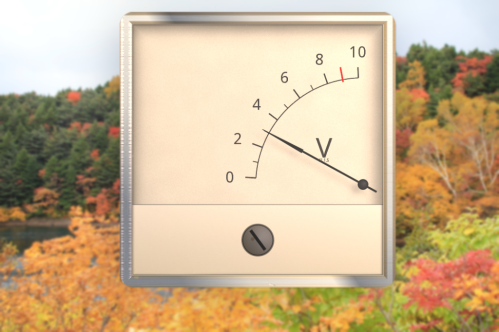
3; V
